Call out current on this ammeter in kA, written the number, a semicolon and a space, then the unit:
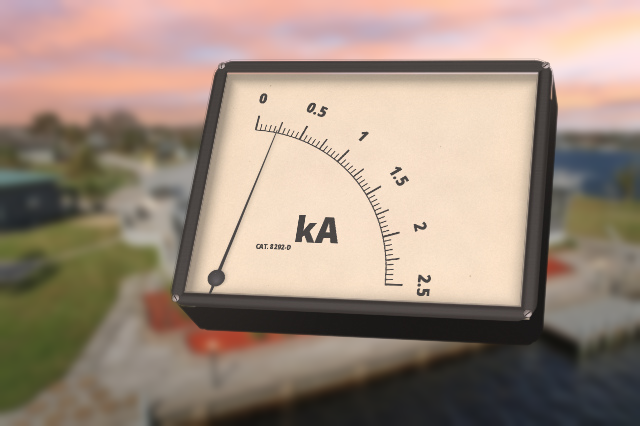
0.25; kA
